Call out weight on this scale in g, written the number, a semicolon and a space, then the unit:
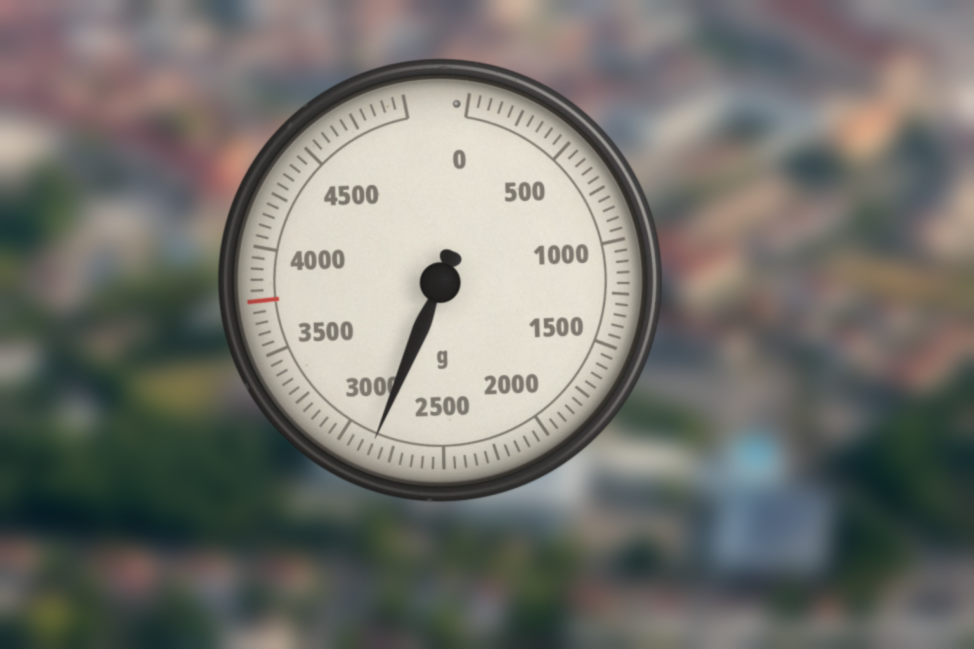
2850; g
